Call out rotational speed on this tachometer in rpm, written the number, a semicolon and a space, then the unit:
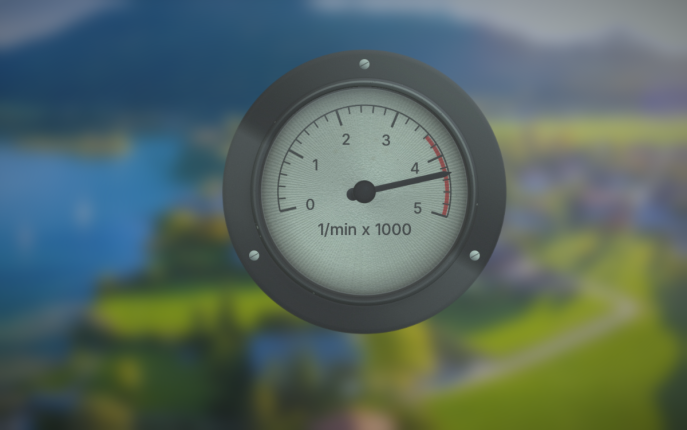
4300; rpm
